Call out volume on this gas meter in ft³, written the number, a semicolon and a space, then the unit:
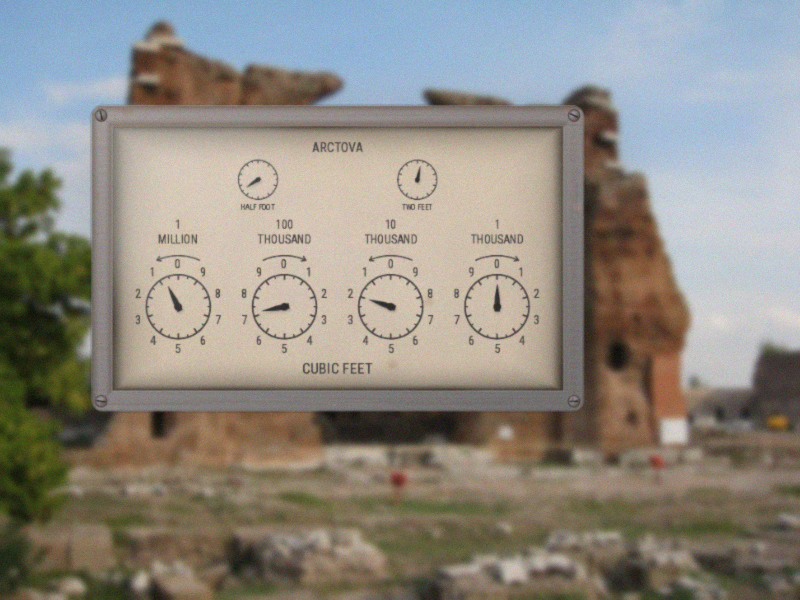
72000; ft³
